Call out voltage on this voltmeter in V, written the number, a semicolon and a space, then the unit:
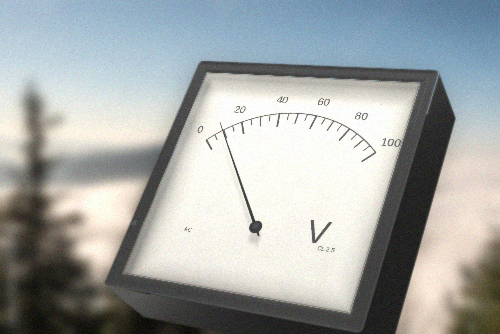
10; V
